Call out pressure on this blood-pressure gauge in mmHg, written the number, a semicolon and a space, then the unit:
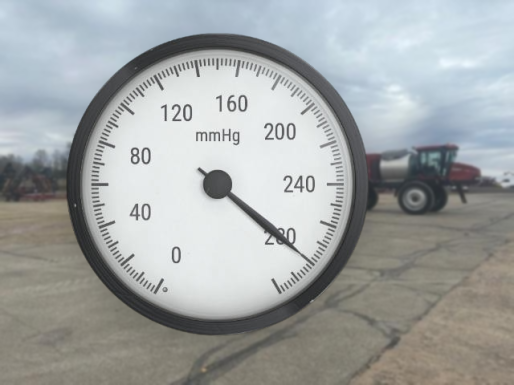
280; mmHg
